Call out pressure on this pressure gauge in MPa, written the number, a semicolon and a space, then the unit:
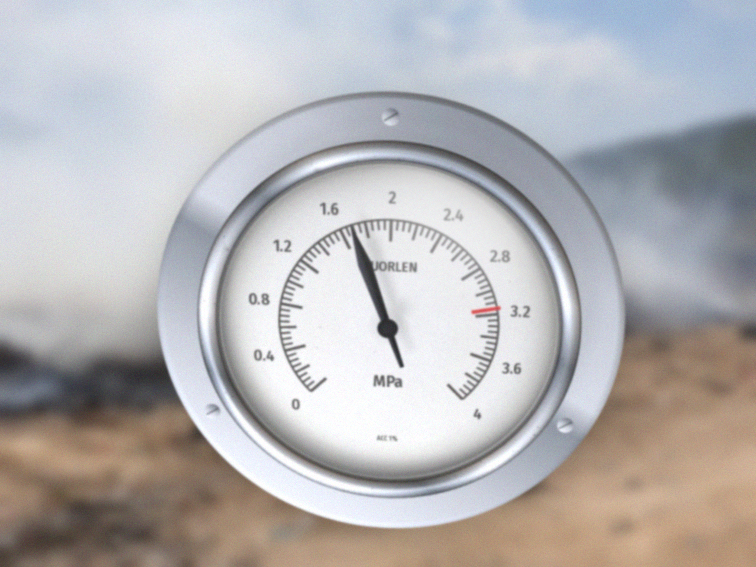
1.7; MPa
